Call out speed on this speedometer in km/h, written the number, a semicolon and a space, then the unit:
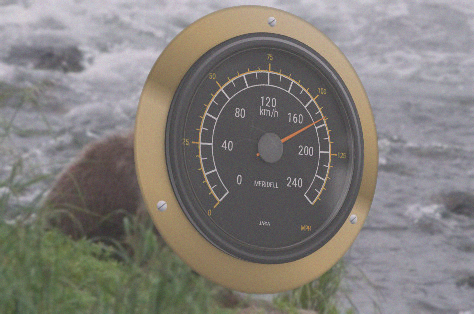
175; km/h
